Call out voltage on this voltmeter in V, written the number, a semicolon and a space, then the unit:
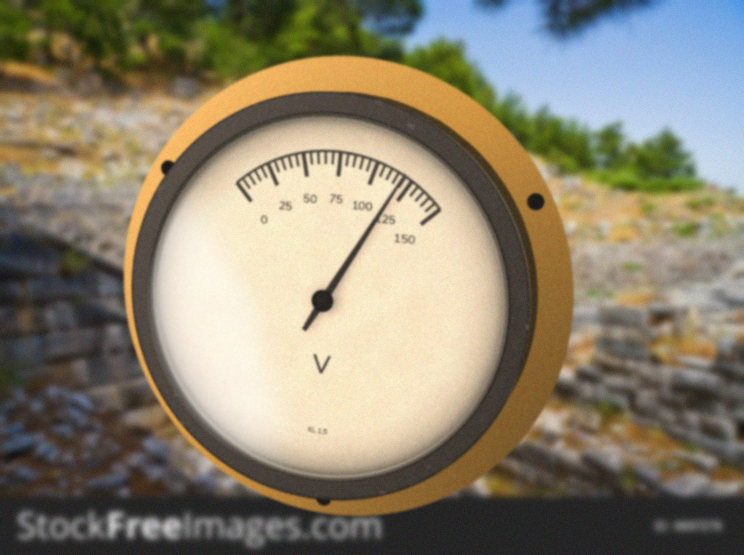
120; V
